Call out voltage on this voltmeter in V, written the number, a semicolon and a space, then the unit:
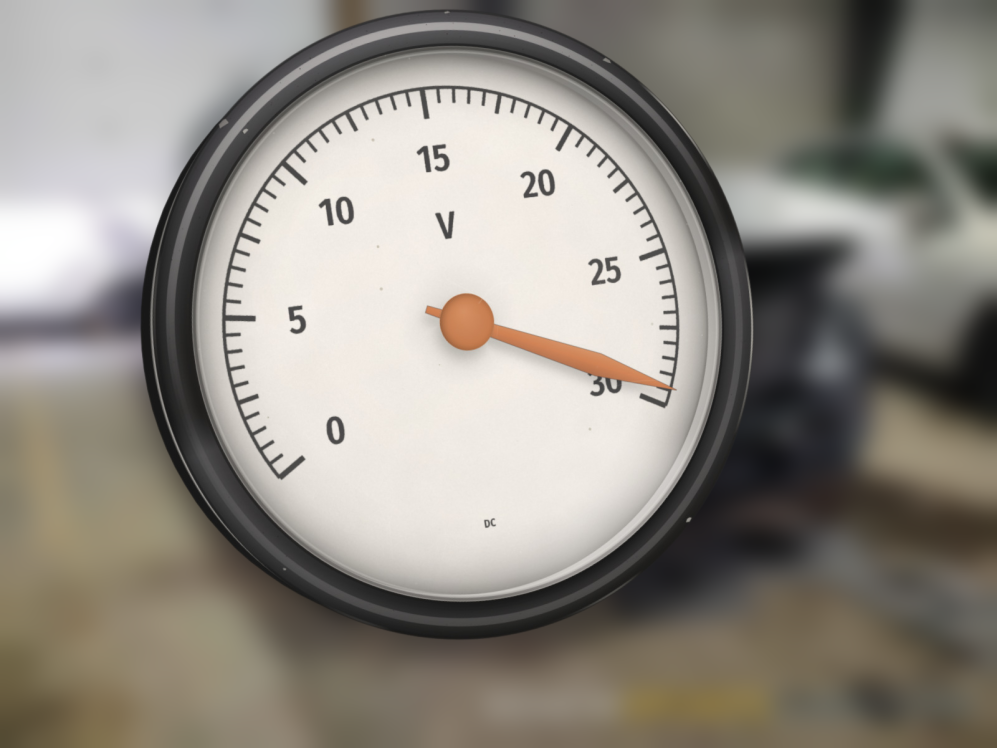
29.5; V
